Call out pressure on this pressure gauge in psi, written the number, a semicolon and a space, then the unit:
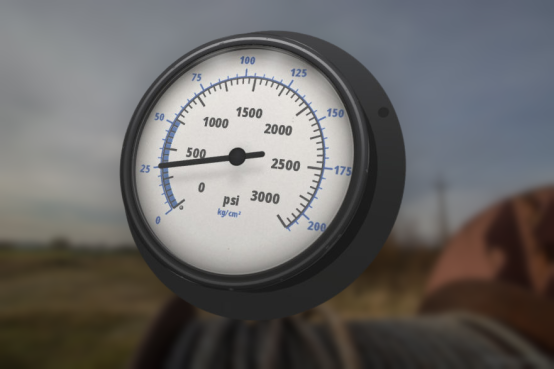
350; psi
